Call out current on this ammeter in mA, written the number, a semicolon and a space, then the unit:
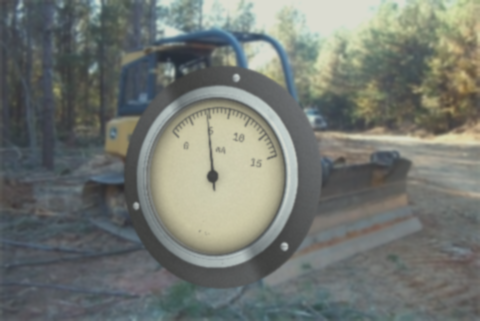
5; mA
